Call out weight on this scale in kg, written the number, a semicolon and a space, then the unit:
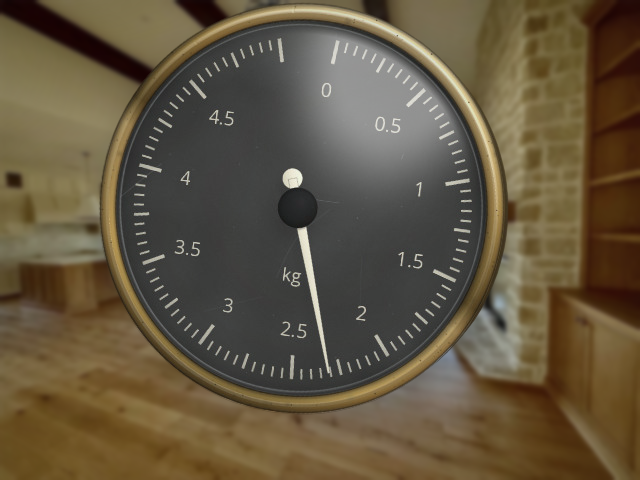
2.3; kg
